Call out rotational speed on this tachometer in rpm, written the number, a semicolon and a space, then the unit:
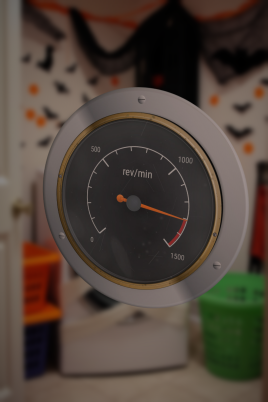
1300; rpm
